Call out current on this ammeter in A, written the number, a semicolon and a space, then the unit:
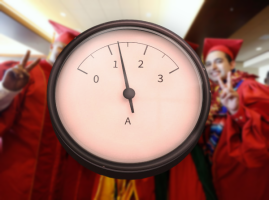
1.25; A
